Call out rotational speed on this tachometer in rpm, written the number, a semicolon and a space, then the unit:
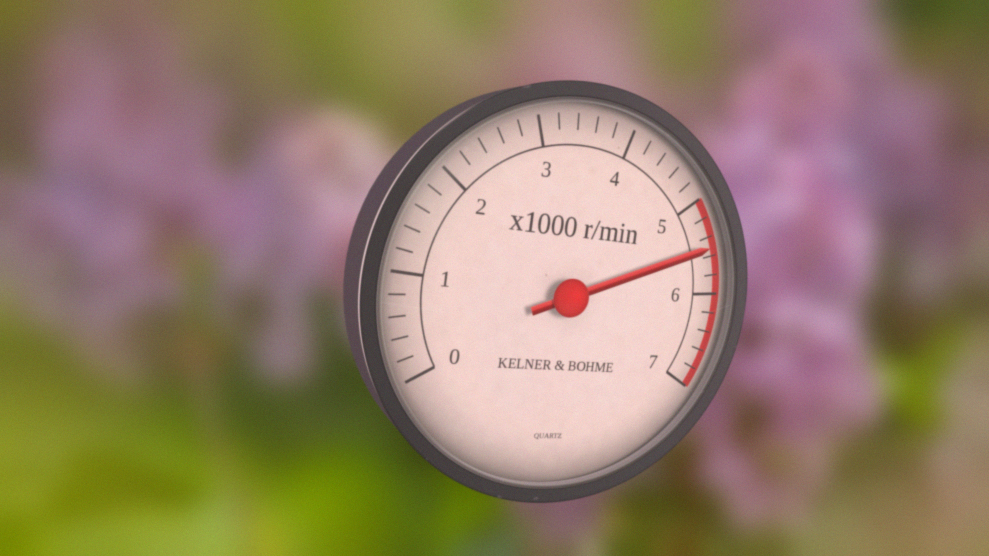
5500; rpm
